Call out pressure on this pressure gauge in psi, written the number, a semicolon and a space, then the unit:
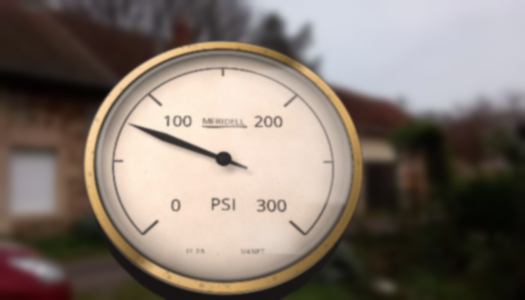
75; psi
